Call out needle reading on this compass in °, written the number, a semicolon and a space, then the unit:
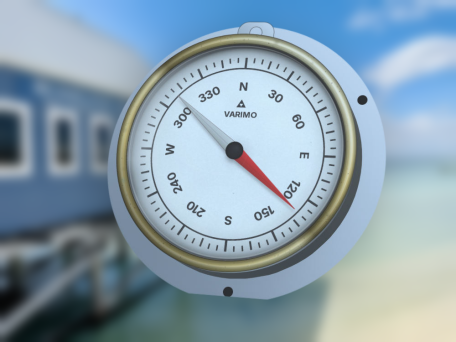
130; °
